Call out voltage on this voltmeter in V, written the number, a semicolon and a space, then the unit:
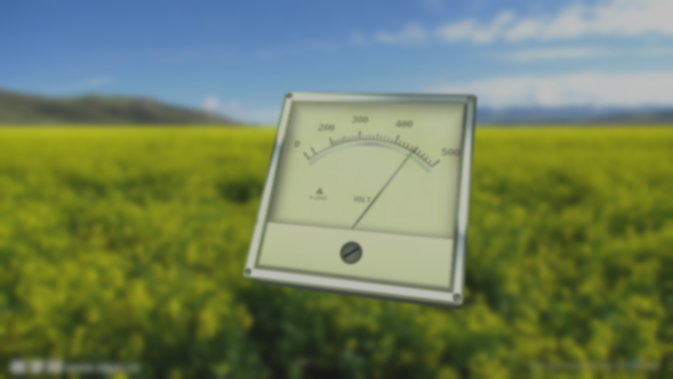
450; V
